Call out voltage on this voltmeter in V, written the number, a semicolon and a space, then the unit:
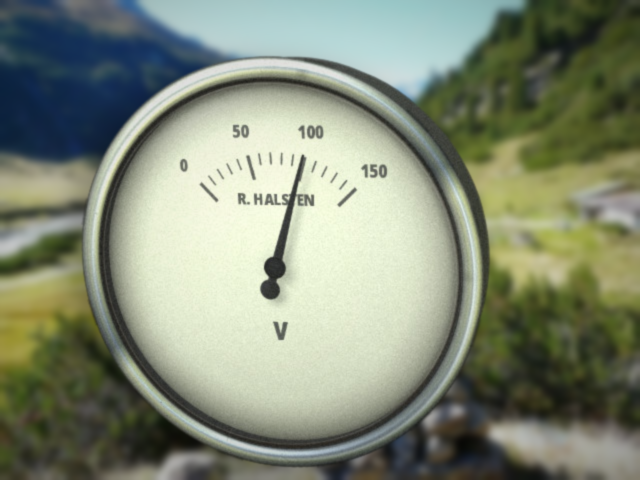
100; V
